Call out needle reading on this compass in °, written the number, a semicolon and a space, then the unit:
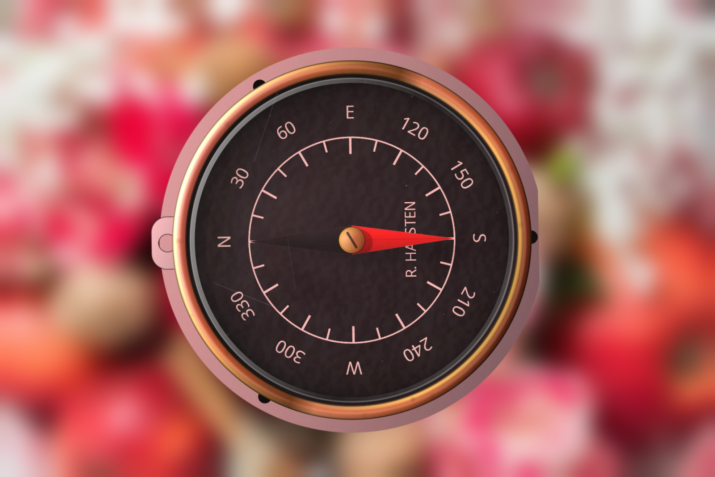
180; °
